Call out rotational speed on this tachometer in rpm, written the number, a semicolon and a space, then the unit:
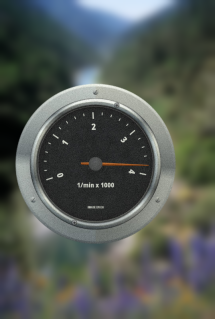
3800; rpm
